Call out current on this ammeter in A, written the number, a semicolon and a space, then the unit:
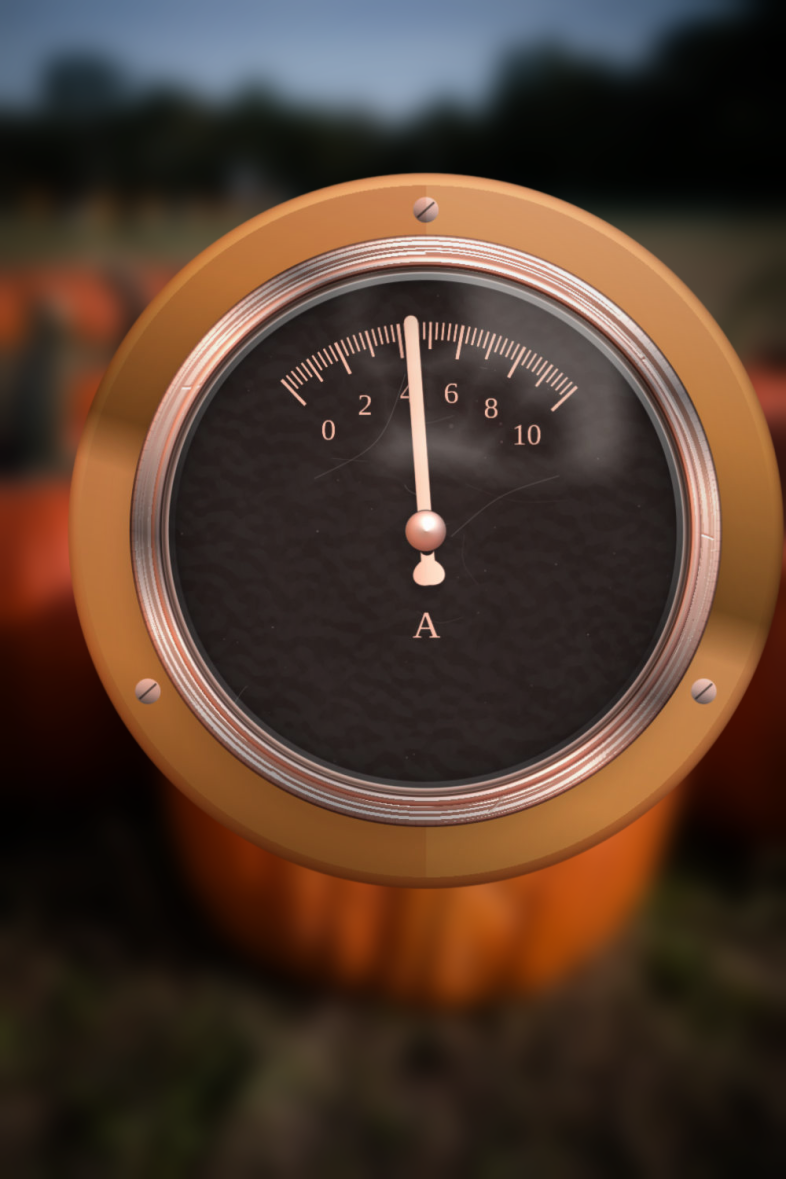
4.4; A
